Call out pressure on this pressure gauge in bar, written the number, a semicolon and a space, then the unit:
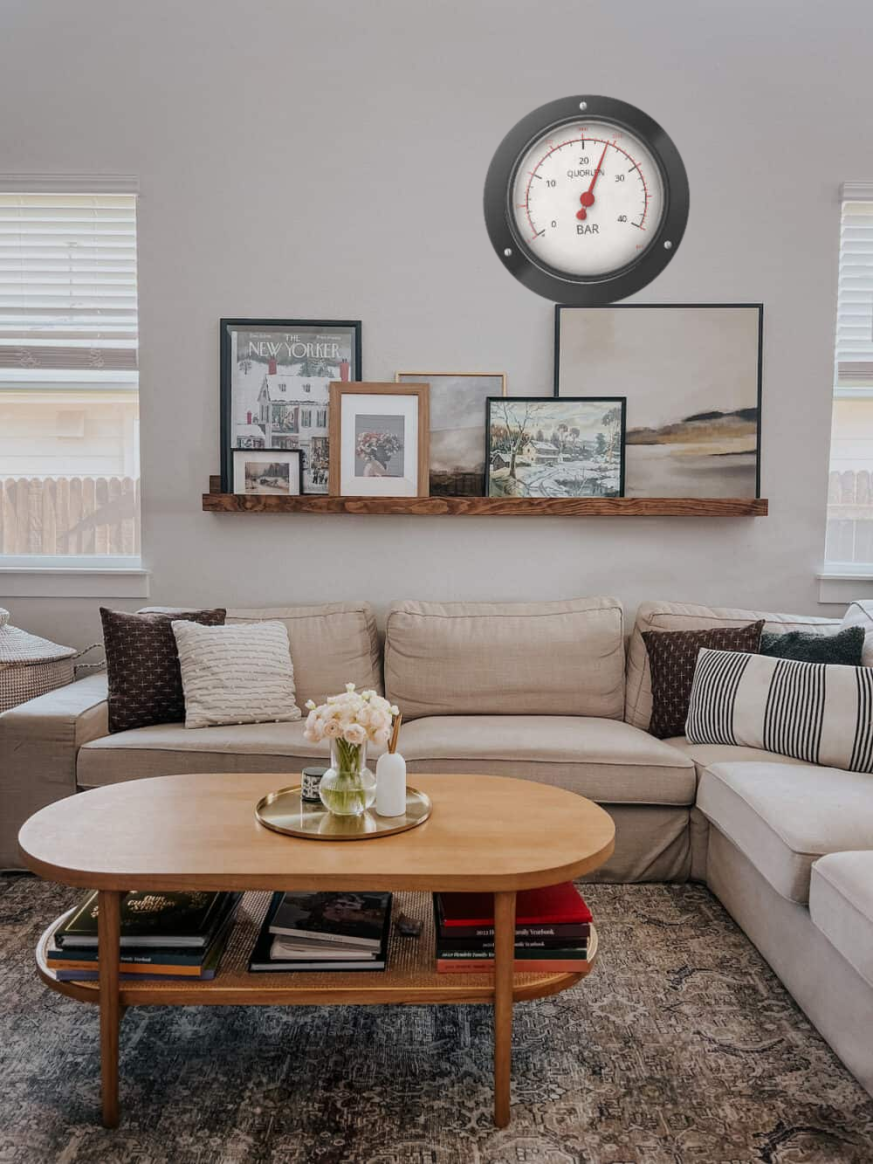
24; bar
